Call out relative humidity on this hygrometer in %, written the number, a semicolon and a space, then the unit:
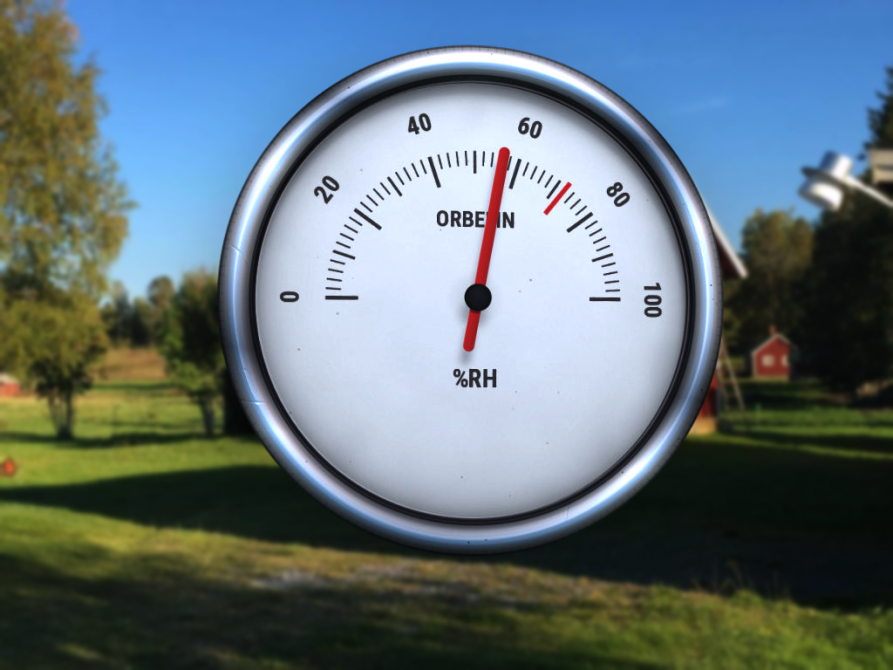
56; %
